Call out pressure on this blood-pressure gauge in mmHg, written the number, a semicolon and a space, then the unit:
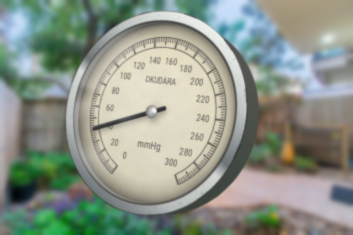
40; mmHg
